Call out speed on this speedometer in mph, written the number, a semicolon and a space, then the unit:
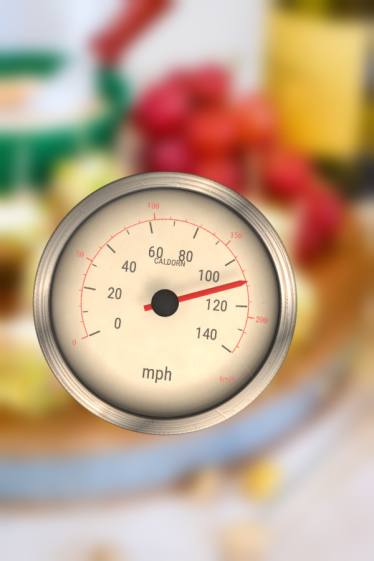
110; mph
